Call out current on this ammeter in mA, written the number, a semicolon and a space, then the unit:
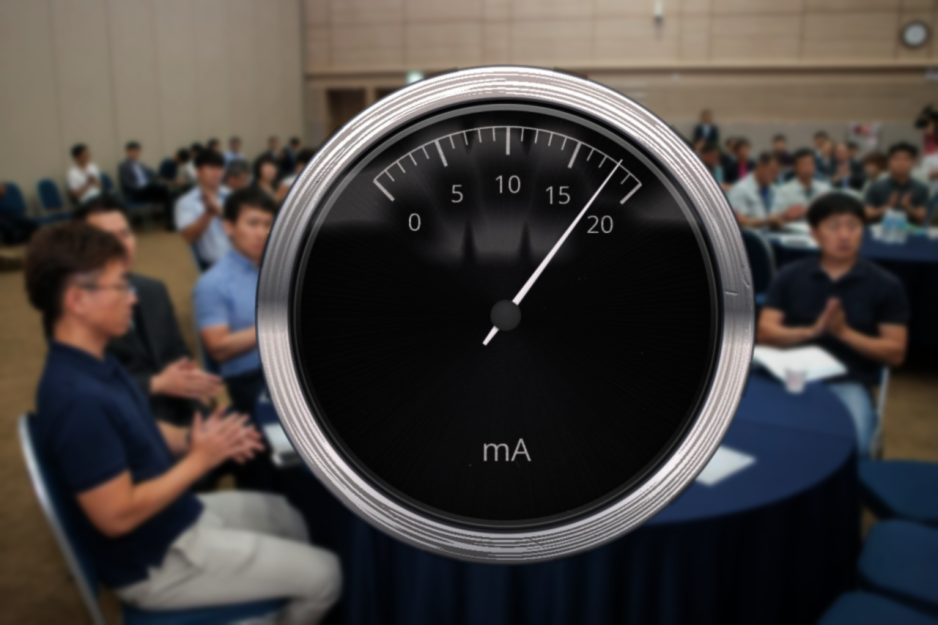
18; mA
